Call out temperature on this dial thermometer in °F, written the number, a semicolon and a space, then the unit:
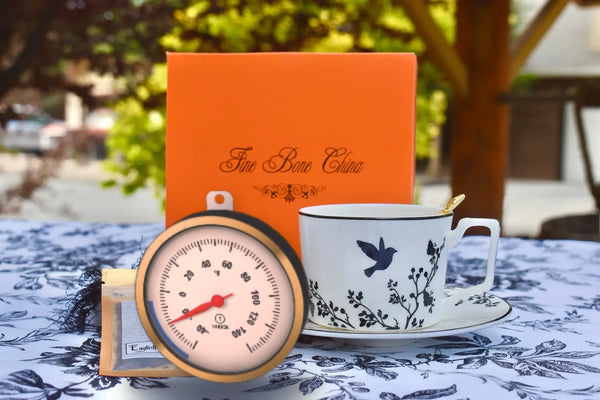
-20; °F
